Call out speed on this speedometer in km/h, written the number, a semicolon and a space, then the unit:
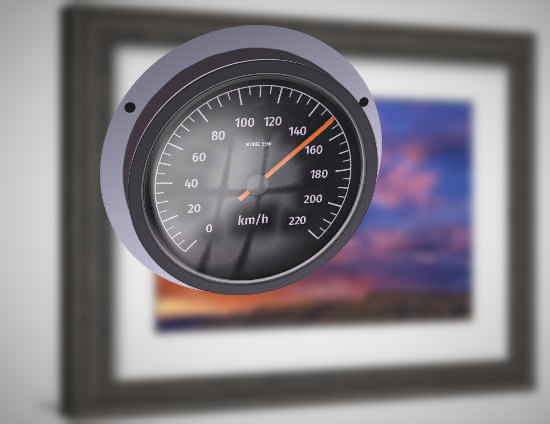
150; km/h
